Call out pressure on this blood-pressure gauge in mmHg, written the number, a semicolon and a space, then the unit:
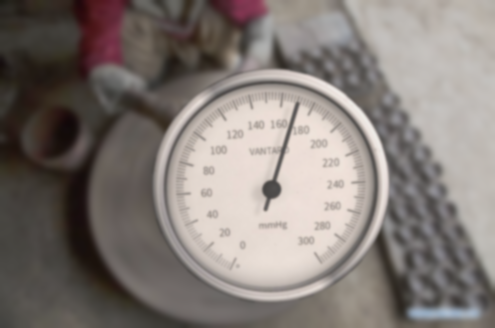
170; mmHg
